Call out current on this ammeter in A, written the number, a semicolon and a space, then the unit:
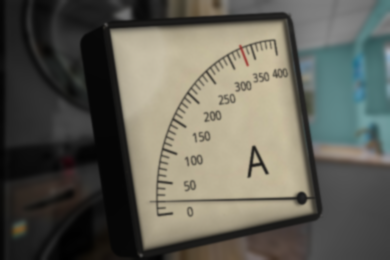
20; A
